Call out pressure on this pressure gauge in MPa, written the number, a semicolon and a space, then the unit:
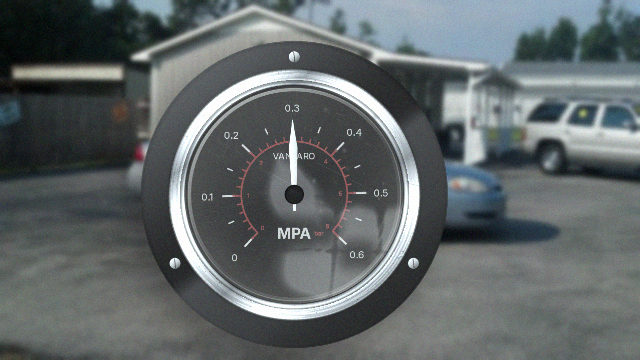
0.3; MPa
